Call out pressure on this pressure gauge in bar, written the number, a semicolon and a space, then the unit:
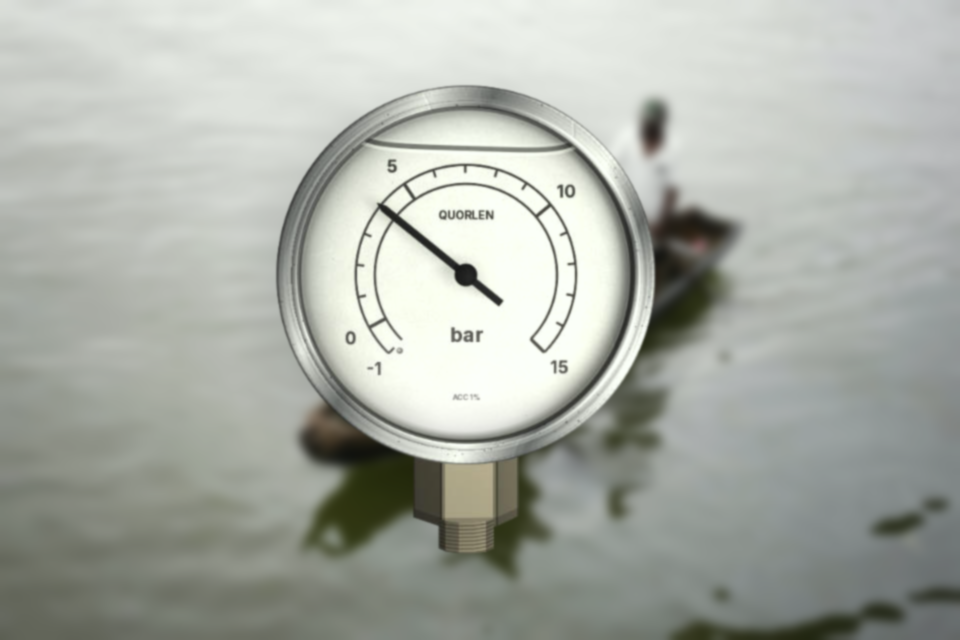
4; bar
